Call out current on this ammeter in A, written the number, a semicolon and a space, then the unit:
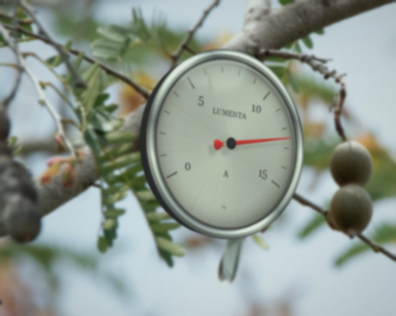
12.5; A
